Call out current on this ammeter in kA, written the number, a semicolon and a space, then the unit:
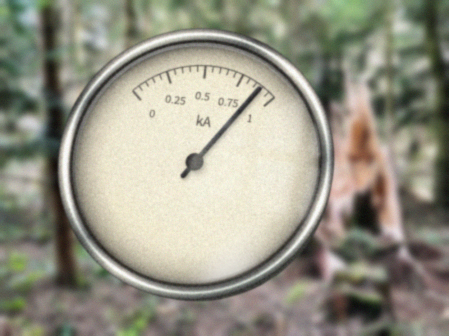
0.9; kA
